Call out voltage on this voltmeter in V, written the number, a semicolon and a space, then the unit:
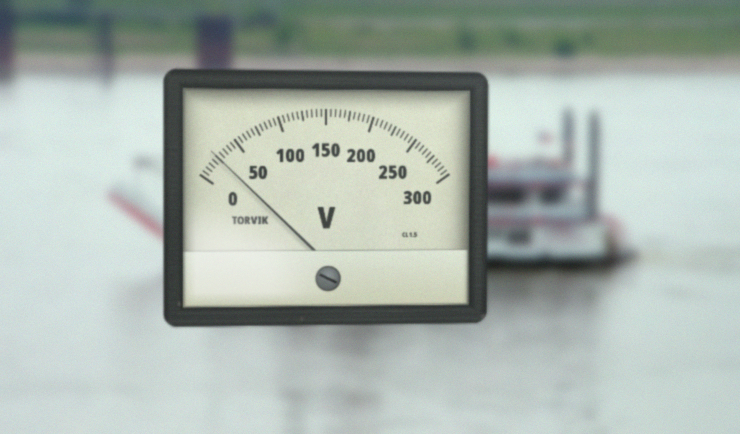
25; V
